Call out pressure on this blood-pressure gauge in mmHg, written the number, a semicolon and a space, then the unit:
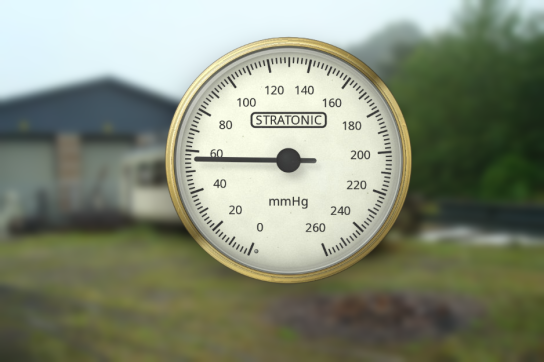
56; mmHg
